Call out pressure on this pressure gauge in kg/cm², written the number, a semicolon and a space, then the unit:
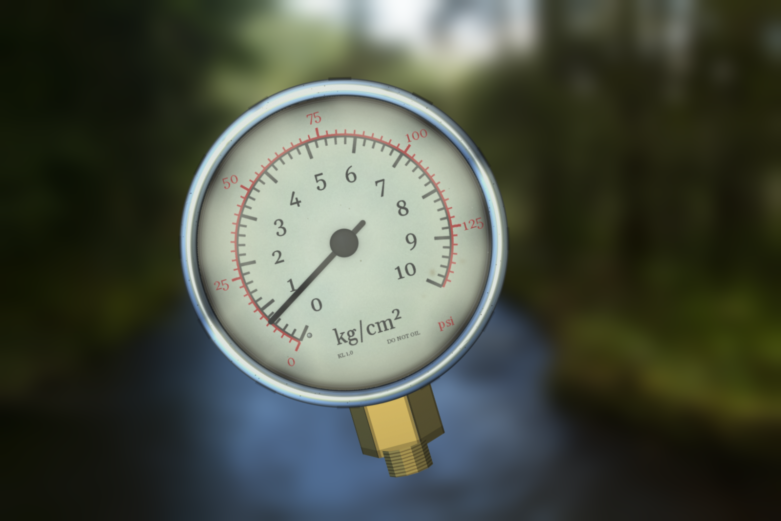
0.7; kg/cm²
